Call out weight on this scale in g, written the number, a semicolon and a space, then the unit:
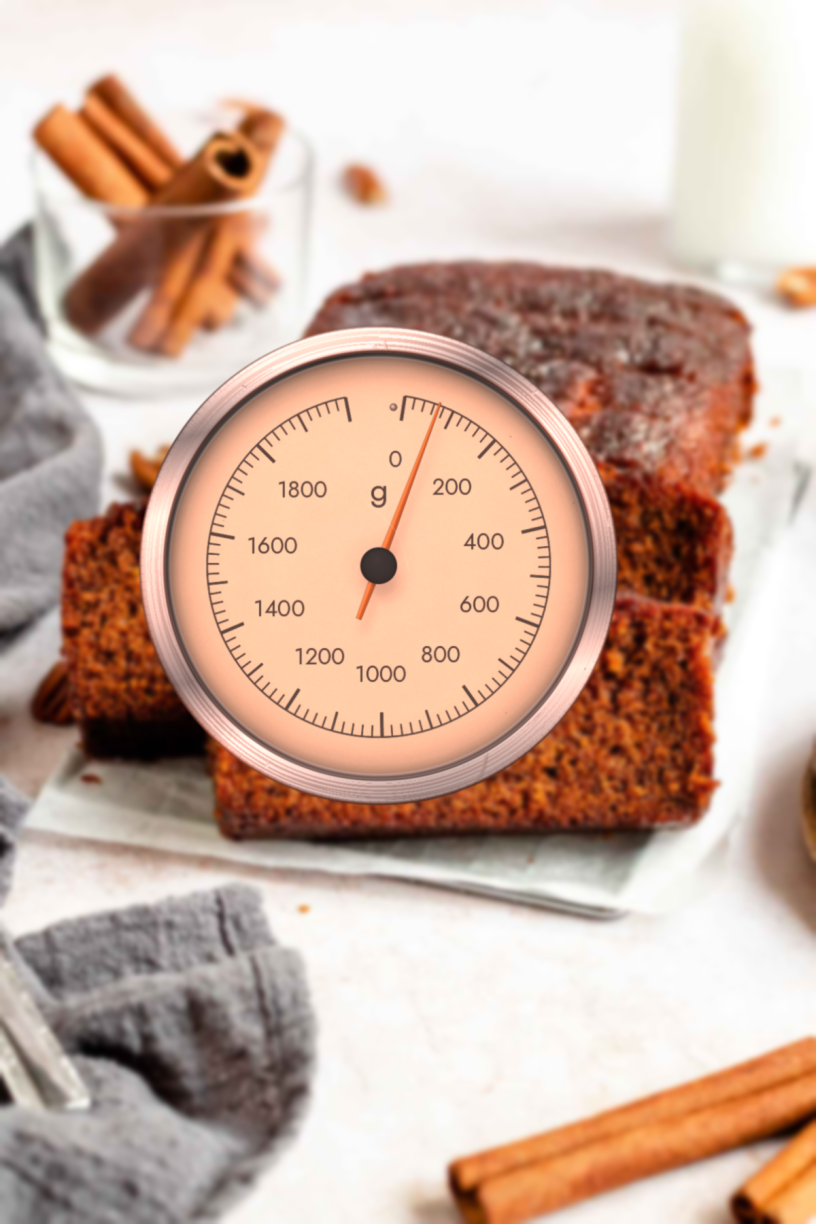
70; g
